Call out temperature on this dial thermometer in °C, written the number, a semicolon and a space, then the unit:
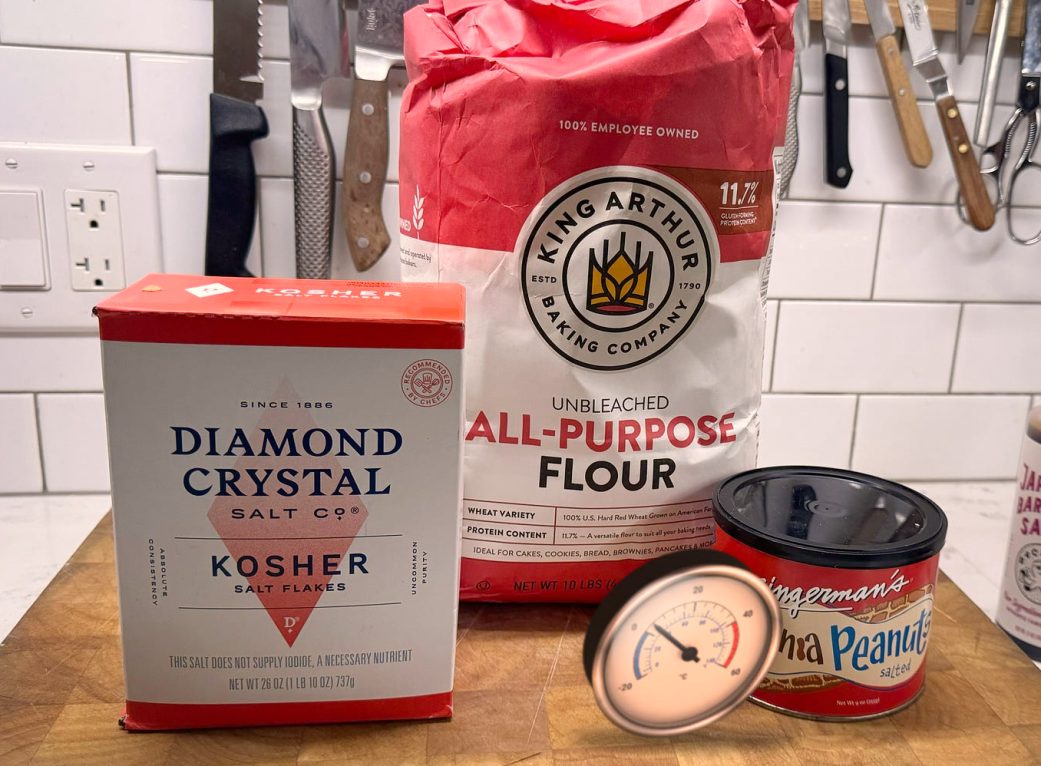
4; °C
